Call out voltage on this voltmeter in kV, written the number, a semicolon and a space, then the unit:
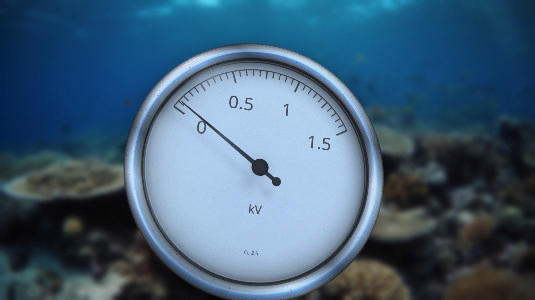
0.05; kV
